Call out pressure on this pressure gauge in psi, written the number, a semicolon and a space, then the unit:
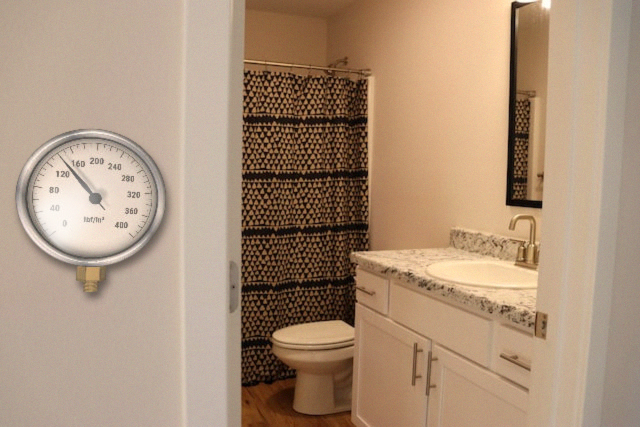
140; psi
